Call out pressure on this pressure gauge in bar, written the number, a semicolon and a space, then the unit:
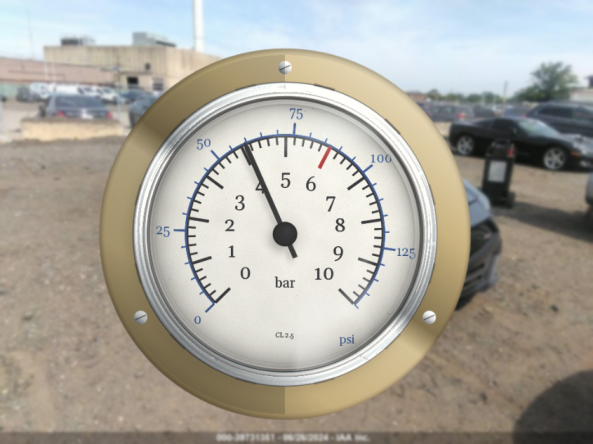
4.1; bar
